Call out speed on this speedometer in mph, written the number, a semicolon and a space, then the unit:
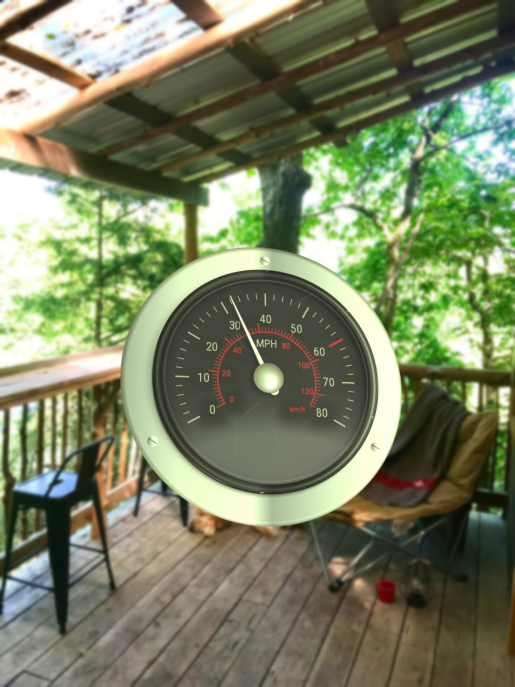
32; mph
